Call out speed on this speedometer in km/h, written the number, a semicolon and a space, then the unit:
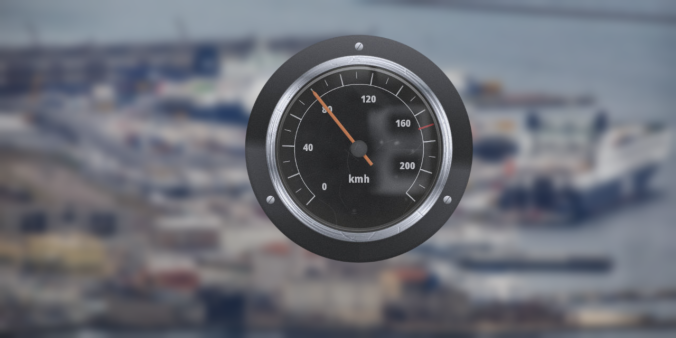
80; km/h
